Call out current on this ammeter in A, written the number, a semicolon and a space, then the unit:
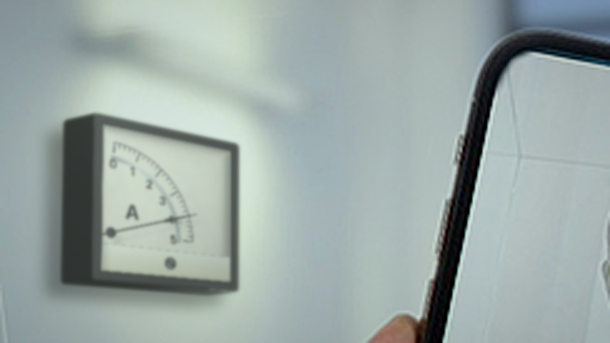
4; A
